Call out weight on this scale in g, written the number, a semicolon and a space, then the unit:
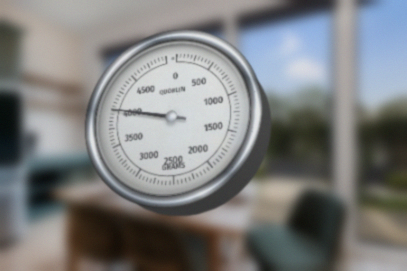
4000; g
